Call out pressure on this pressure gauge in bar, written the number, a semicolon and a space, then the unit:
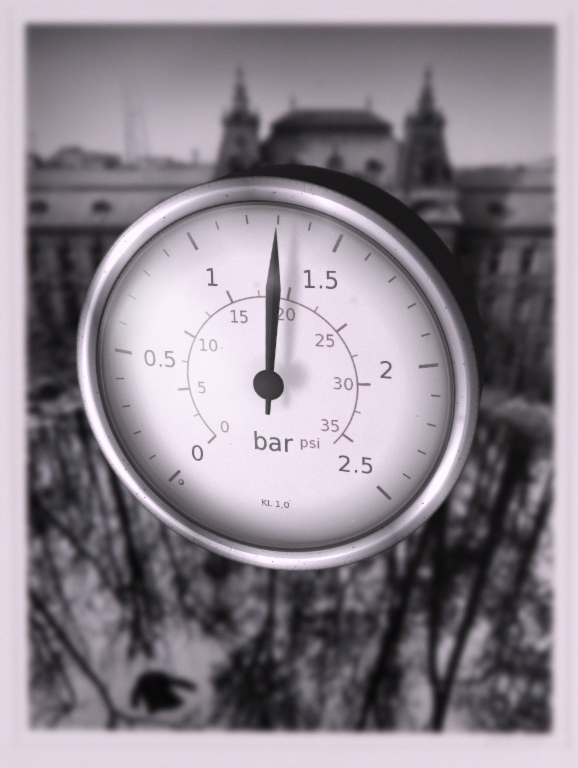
1.3; bar
